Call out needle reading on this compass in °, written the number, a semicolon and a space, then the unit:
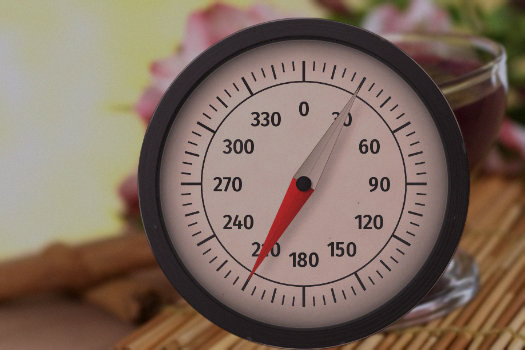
210; °
